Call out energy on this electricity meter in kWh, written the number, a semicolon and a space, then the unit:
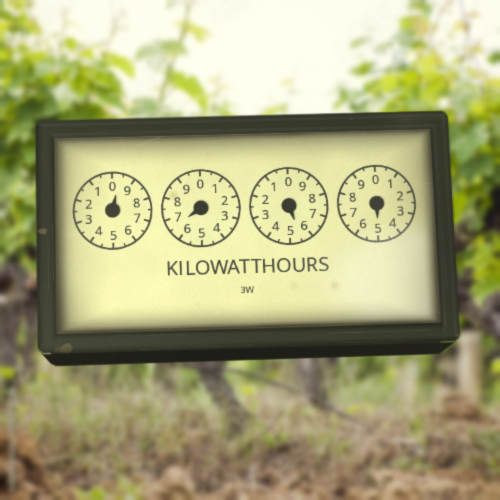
9655; kWh
